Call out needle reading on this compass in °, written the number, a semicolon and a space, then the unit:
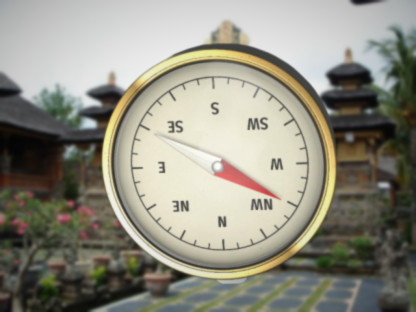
300; °
